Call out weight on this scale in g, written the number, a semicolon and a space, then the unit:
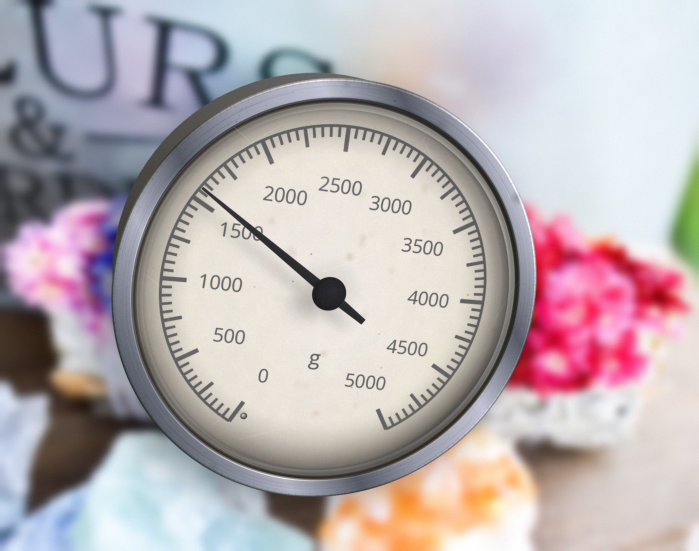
1575; g
